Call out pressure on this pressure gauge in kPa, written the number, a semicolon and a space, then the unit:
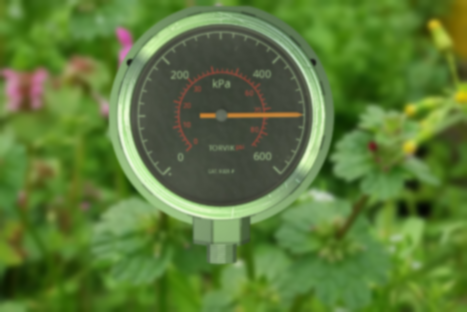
500; kPa
